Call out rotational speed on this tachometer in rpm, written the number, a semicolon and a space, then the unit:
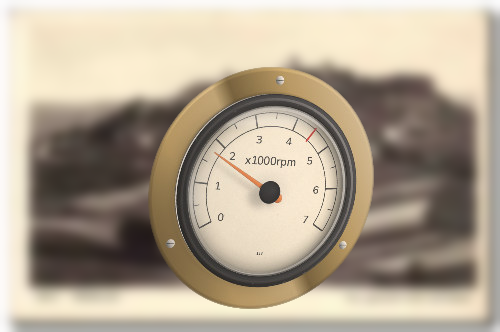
1750; rpm
